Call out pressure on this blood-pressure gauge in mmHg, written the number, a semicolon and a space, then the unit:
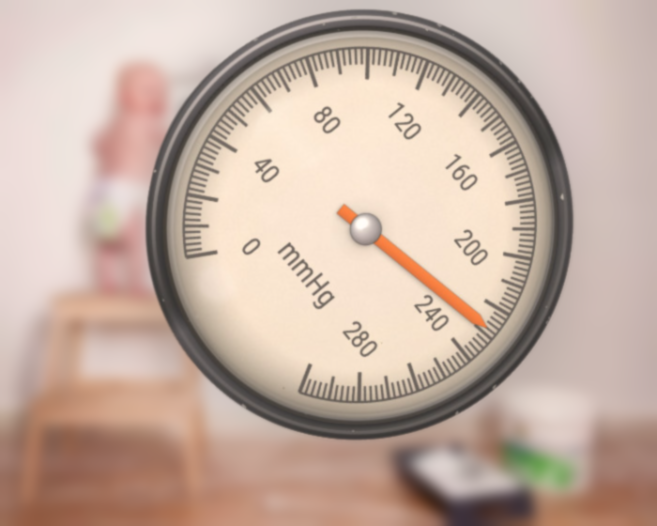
228; mmHg
